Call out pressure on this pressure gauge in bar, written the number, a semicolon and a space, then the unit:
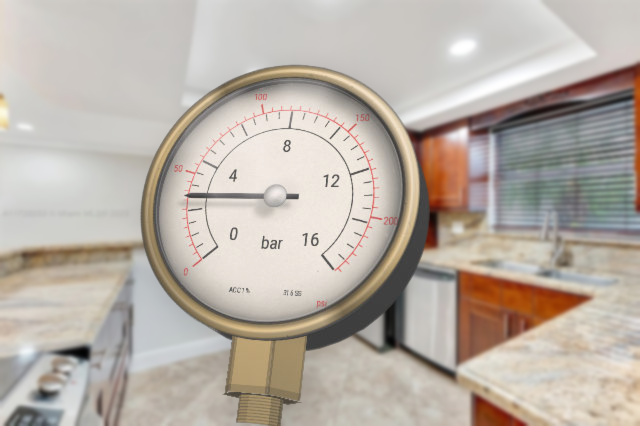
2.5; bar
